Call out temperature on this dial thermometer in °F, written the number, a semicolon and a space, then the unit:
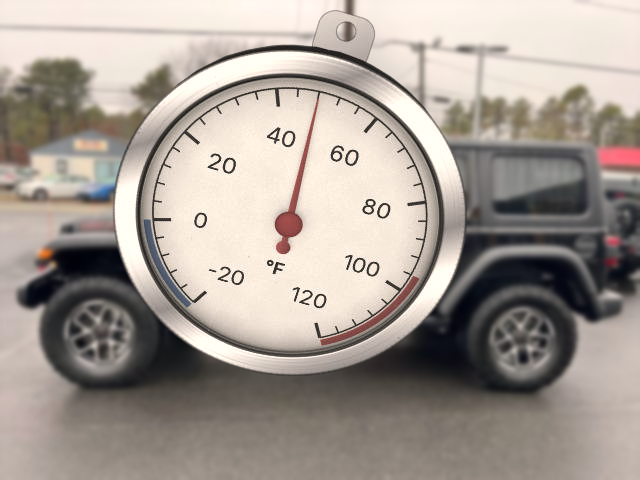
48; °F
